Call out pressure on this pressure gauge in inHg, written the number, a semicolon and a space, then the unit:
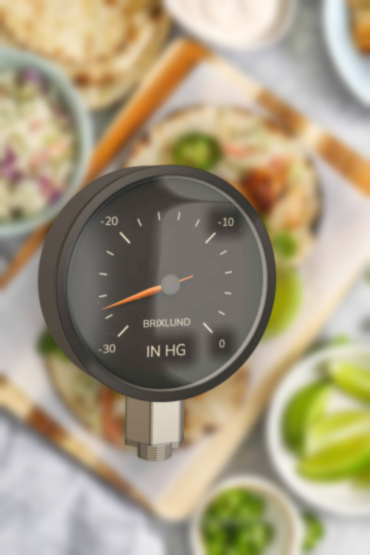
-27; inHg
